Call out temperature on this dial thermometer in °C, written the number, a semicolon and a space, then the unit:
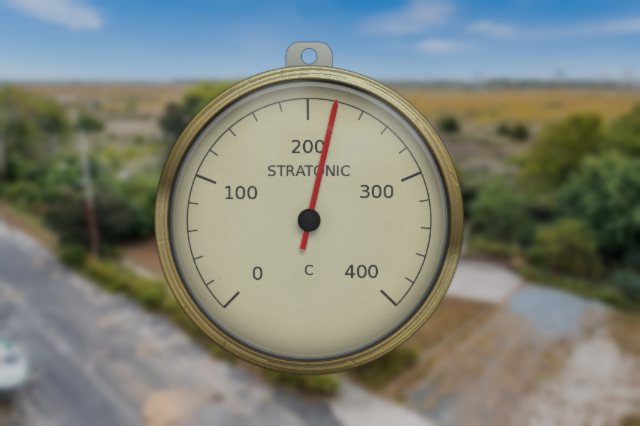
220; °C
